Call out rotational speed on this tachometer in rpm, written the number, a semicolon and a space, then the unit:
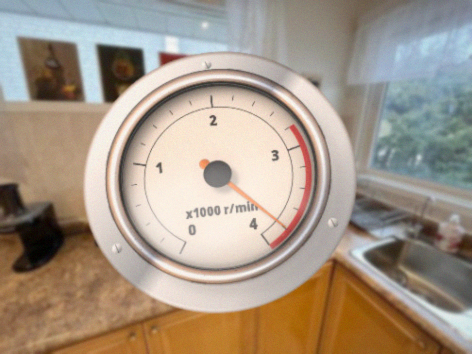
3800; rpm
